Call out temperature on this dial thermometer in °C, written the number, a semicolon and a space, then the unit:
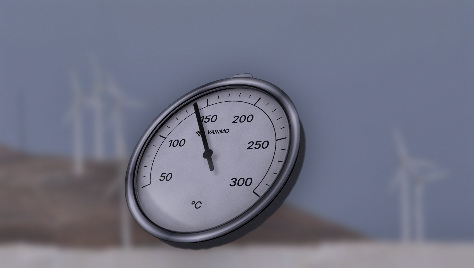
140; °C
